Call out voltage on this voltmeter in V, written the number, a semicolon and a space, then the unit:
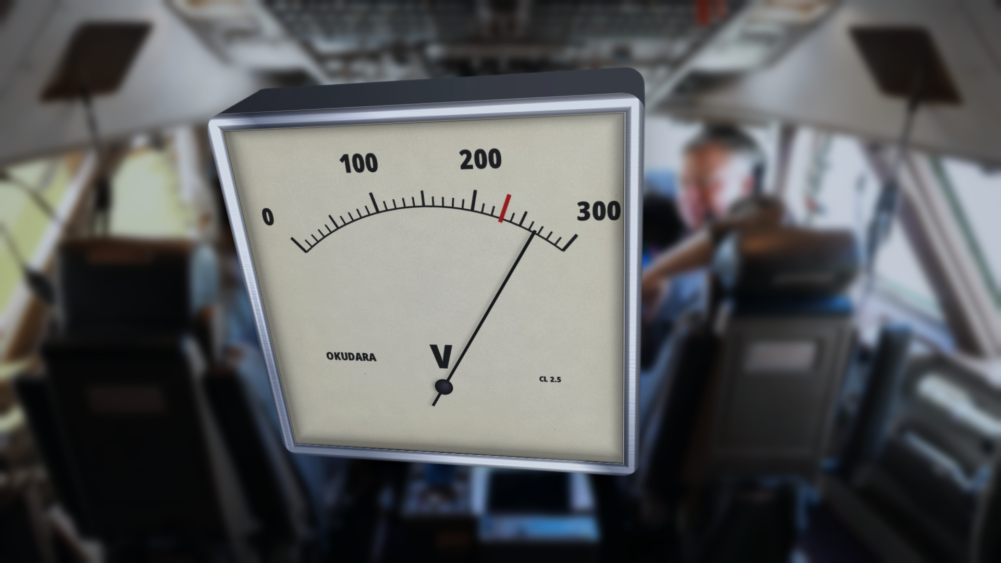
265; V
